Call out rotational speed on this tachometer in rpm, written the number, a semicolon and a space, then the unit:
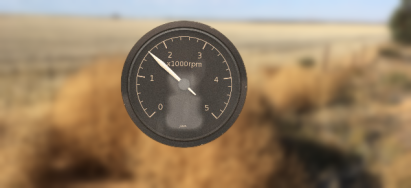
1600; rpm
